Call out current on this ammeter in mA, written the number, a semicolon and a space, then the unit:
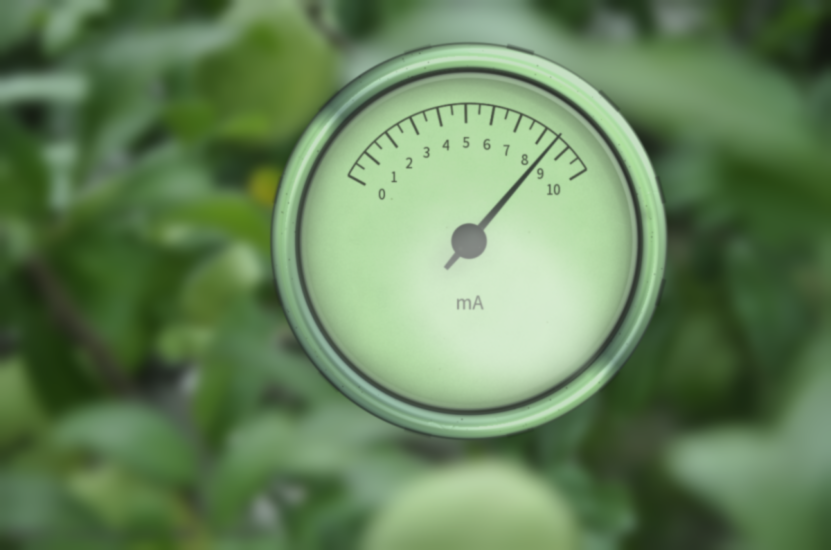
8.5; mA
